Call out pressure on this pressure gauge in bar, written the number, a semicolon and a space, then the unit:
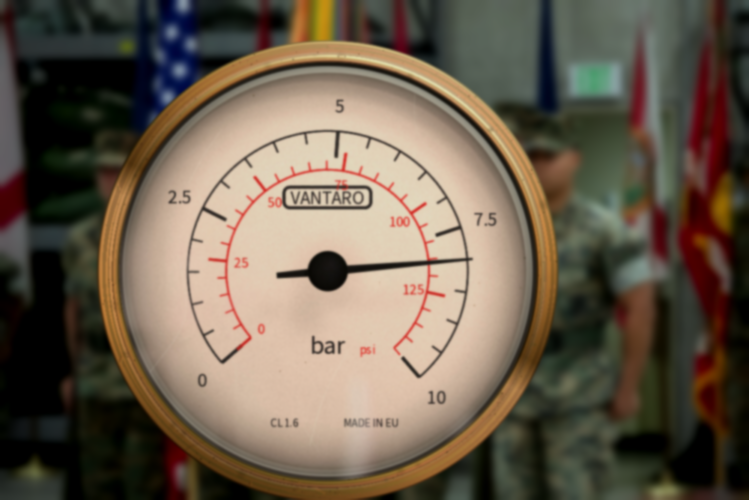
8; bar
